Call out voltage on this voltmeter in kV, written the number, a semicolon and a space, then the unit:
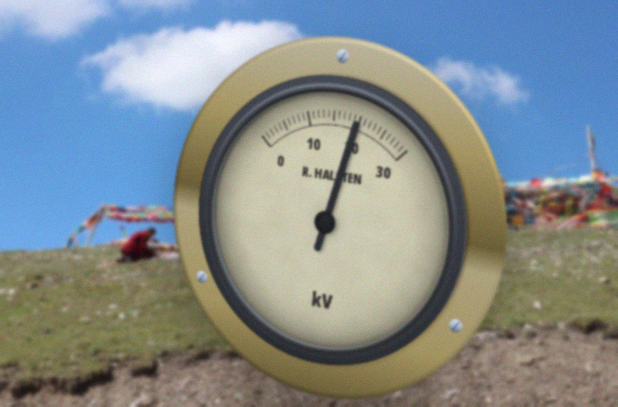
20; kV
